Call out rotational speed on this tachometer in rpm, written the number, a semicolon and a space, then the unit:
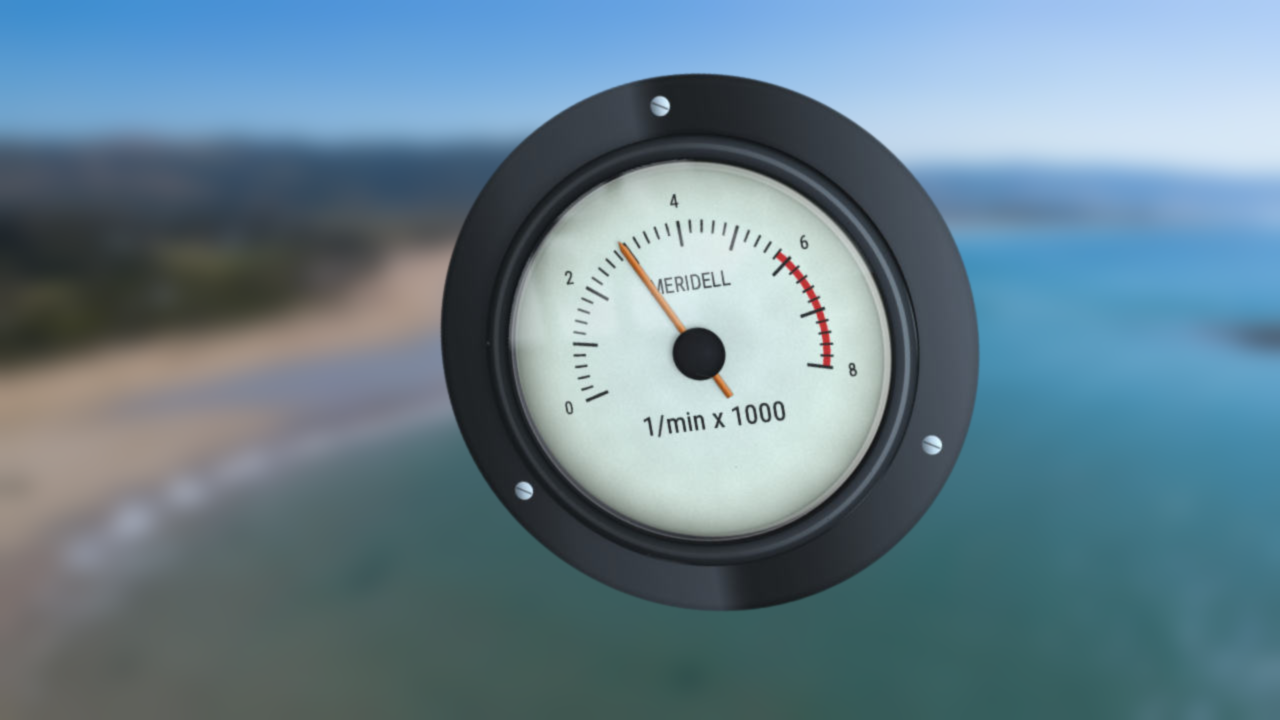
3000; rpm
